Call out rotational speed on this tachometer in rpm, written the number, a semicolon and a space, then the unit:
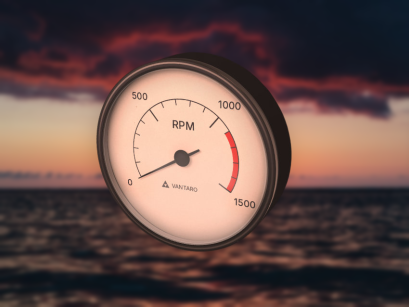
0; rpm
